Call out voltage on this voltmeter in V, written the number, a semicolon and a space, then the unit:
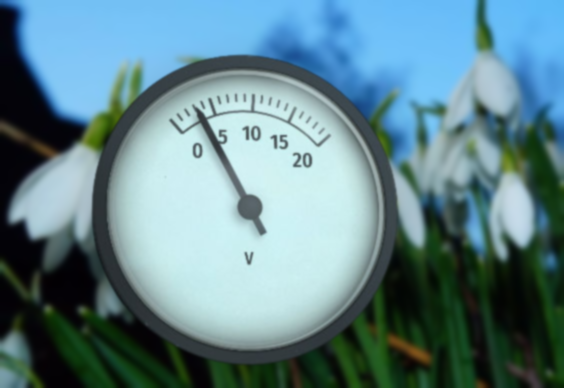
3; V
